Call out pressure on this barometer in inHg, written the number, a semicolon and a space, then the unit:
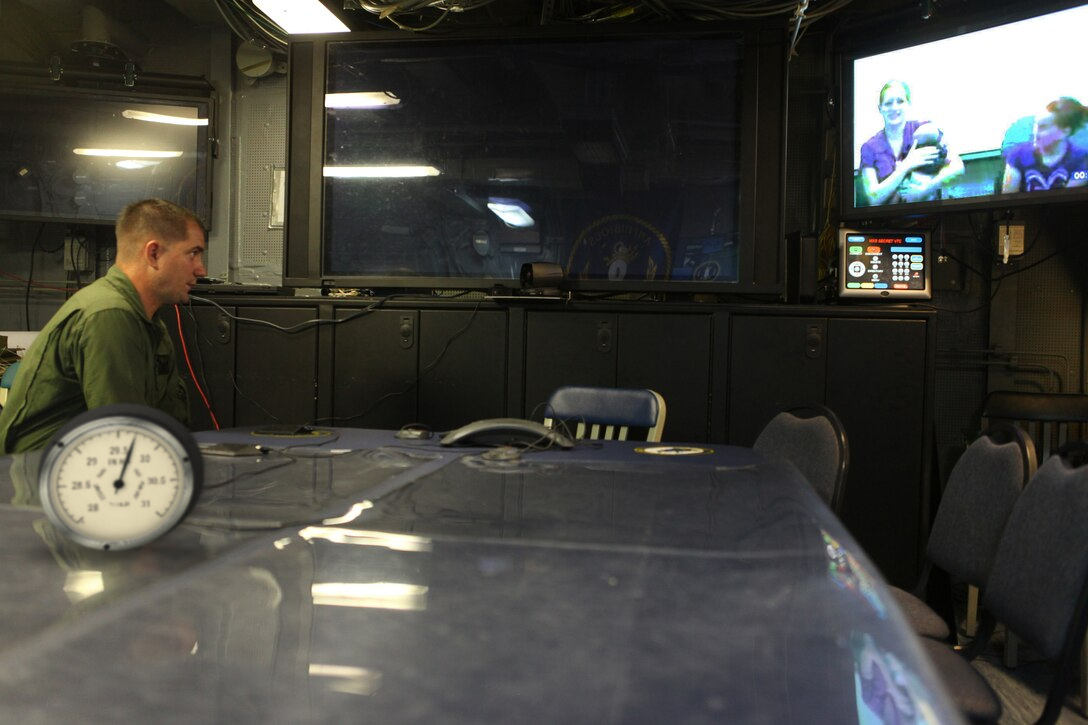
29.7; inHg
